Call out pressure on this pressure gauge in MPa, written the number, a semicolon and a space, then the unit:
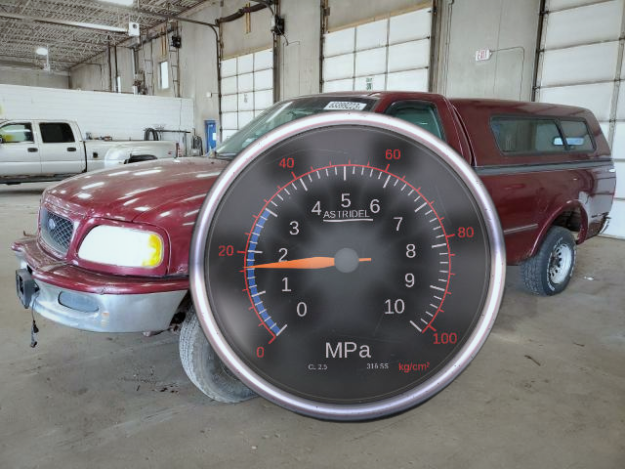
1.6; MPa
